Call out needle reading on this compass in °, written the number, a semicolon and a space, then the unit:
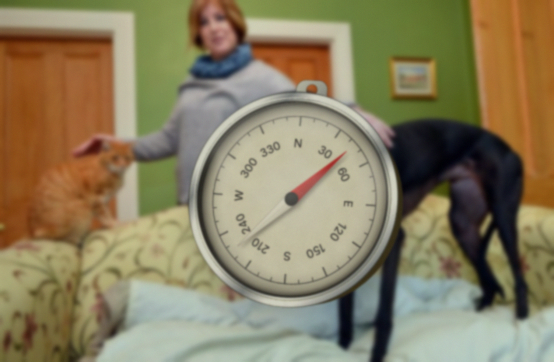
45; °
